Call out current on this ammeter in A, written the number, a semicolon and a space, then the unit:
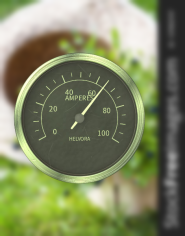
65; A
